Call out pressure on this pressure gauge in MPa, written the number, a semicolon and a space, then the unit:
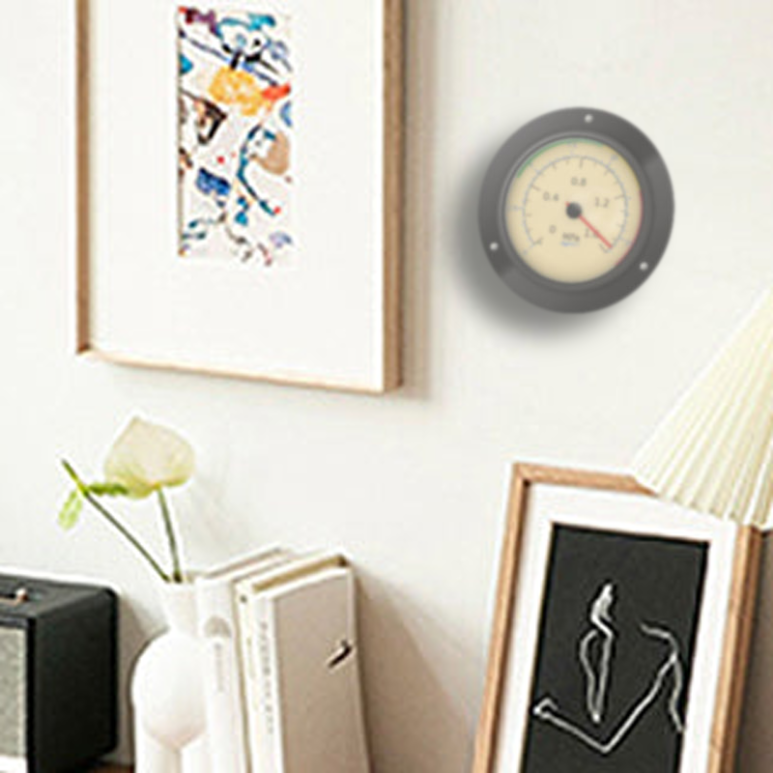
1.55; MPa
